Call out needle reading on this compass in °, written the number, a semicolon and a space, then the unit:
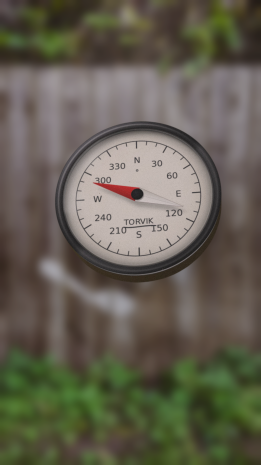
290; °
